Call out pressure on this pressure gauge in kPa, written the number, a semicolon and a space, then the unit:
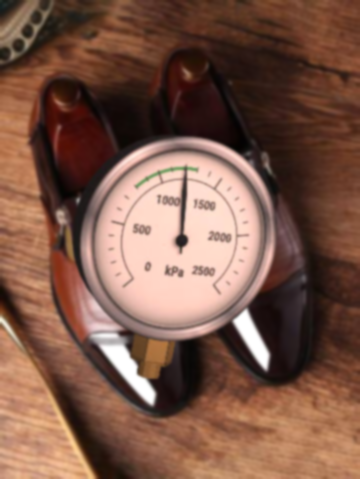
1200; kPa
